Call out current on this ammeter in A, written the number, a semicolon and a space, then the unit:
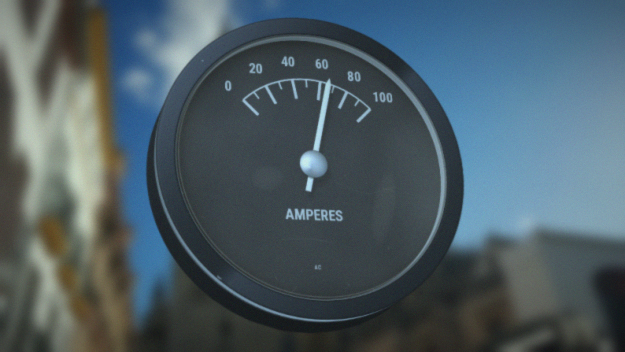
65; A
